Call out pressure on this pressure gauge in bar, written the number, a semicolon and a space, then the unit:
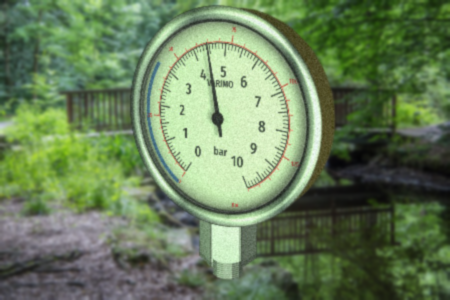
4.5; bar
